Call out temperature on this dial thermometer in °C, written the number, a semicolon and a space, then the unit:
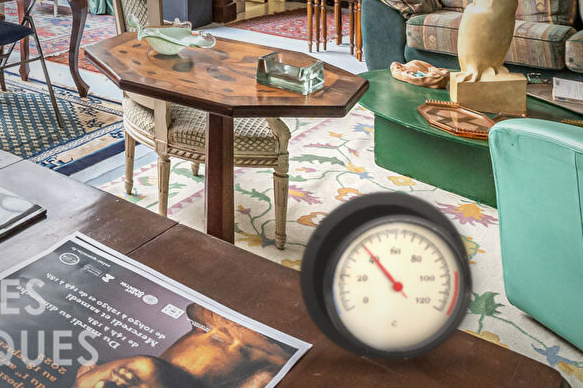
40; °C
